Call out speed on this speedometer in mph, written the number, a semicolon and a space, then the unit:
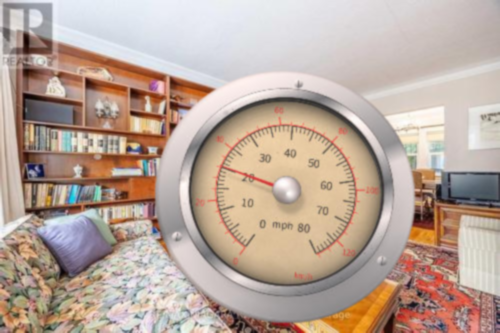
20; mph
